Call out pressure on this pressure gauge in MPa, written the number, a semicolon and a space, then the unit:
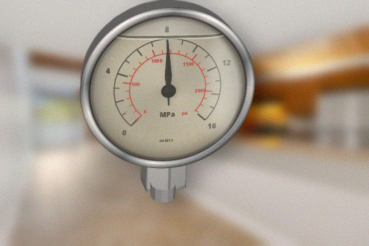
8; MPa
